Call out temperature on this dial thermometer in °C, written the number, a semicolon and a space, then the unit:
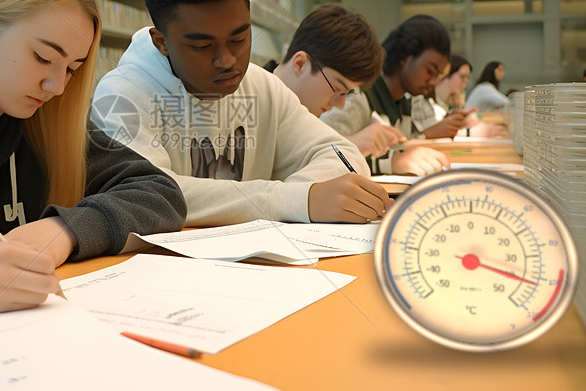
40; °C
